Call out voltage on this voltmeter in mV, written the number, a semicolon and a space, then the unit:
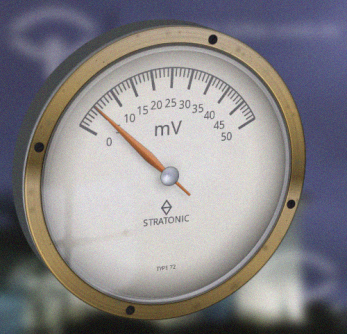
5; mV
